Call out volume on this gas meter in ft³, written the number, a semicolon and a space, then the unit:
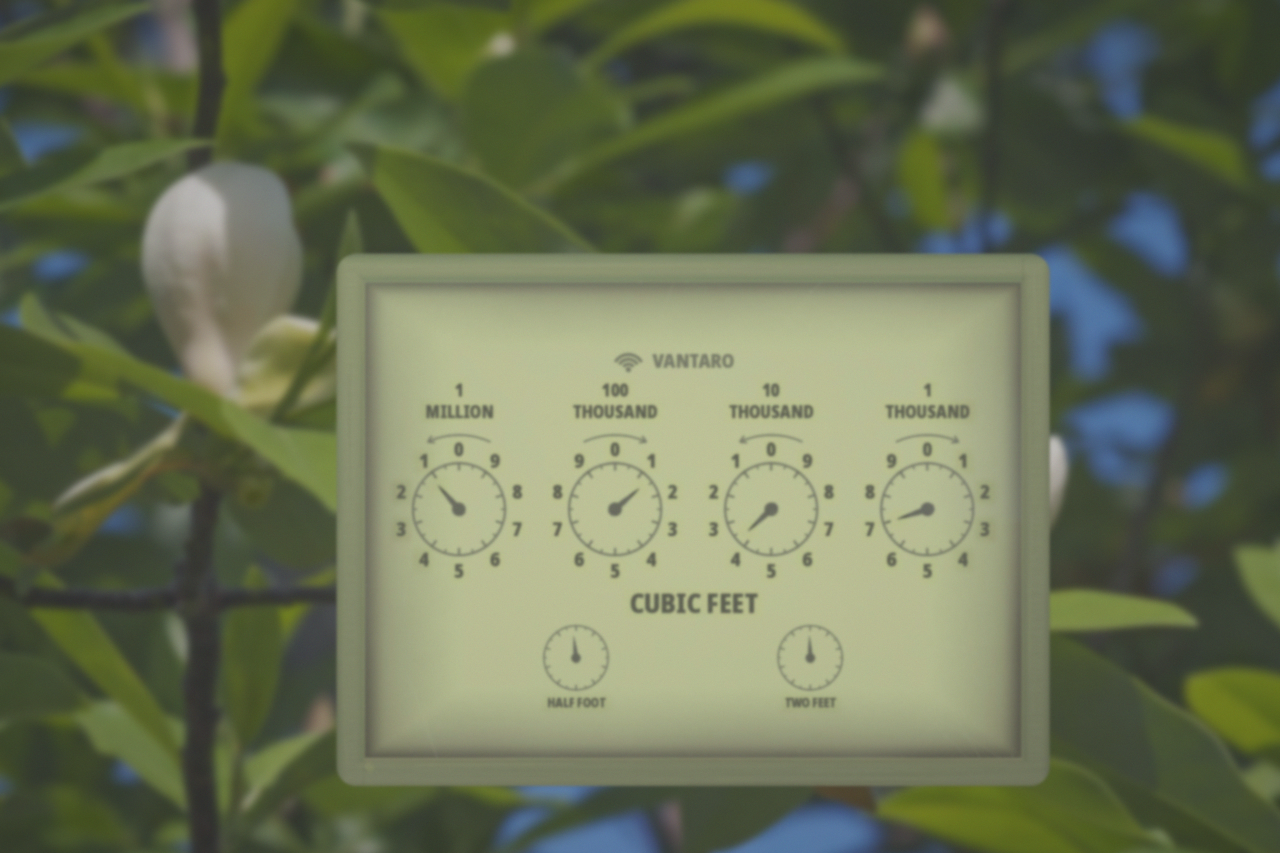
113700; ft³
